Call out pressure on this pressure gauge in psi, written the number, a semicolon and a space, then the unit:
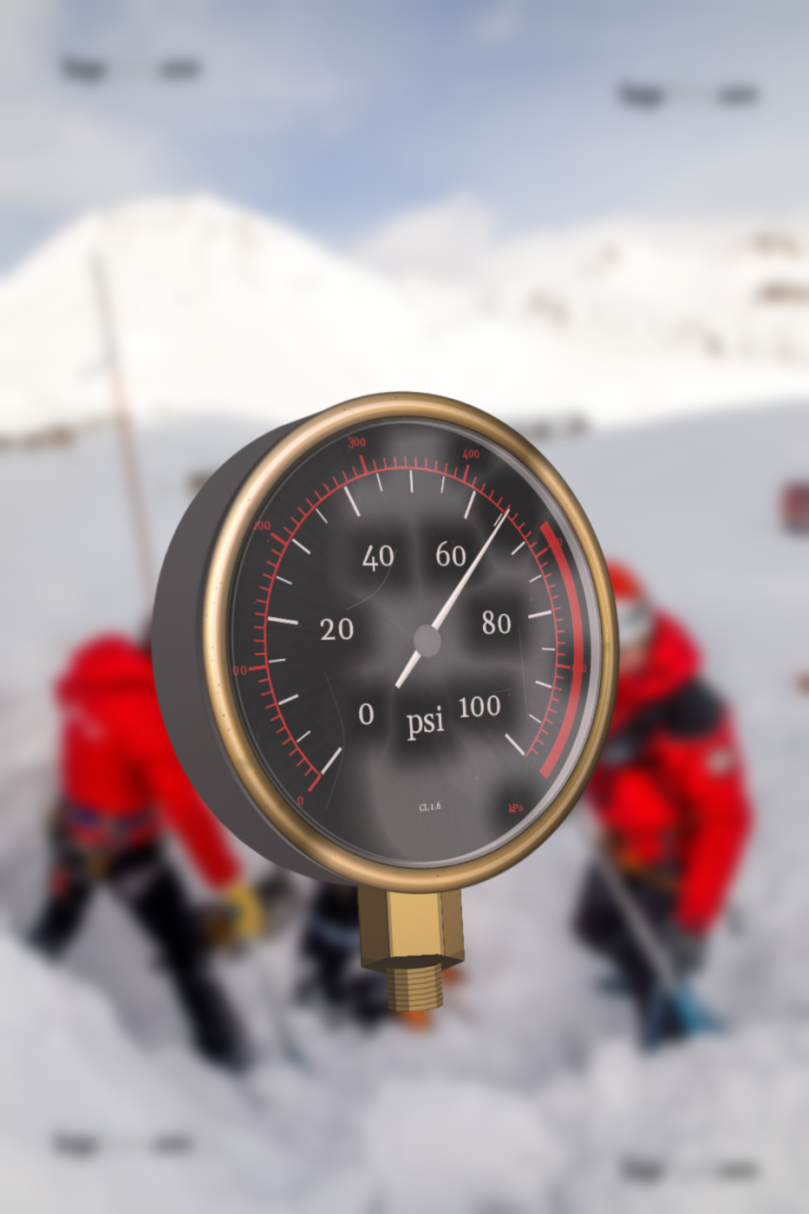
65; psi
